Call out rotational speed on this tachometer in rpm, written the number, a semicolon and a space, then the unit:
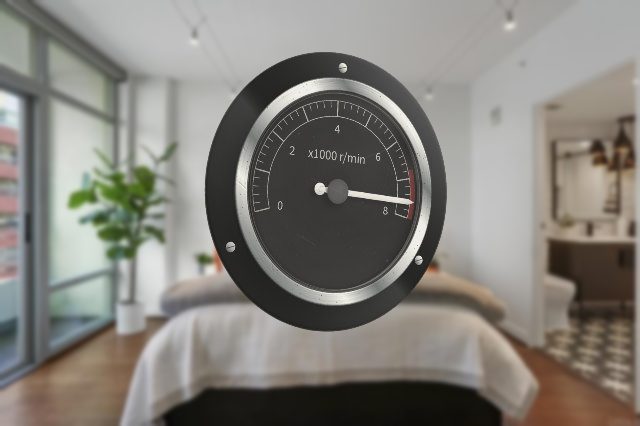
7600; rpm
